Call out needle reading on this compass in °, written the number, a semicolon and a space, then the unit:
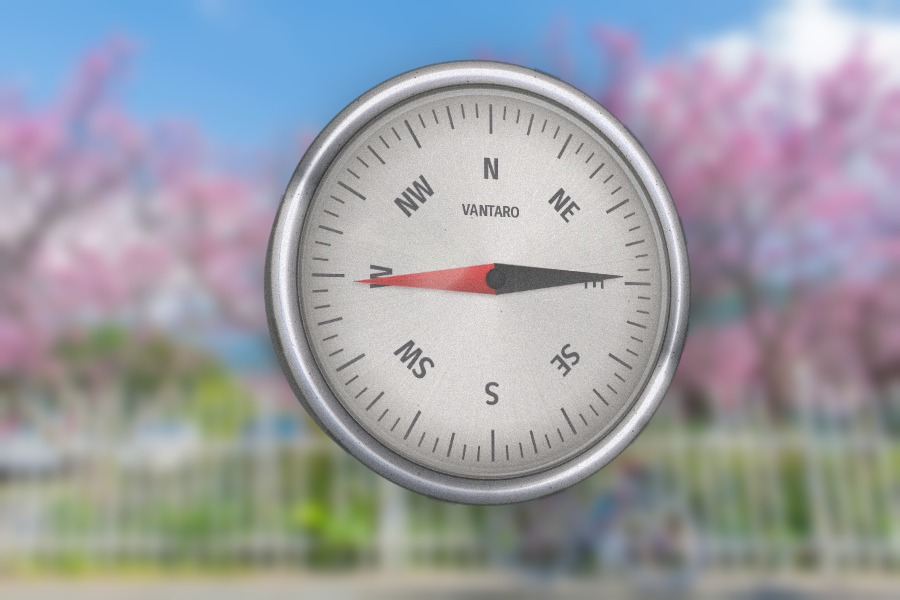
267.5; °
